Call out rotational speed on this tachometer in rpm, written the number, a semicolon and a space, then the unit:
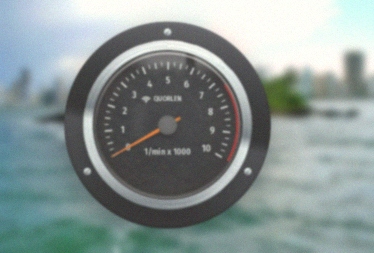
0; rpm
